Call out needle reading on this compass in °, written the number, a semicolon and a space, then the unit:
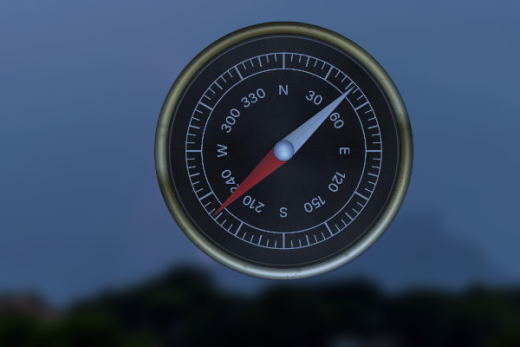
227.5; °
